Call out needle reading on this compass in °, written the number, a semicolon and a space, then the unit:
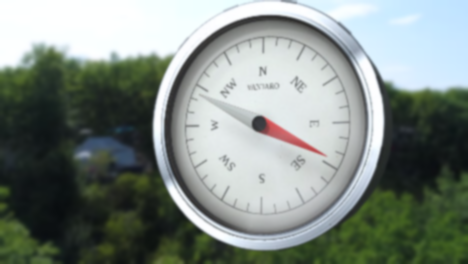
115; °
